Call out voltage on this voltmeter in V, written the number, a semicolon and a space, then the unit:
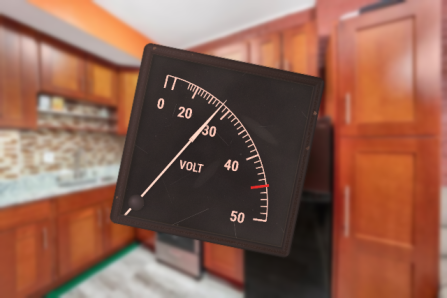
28; V
